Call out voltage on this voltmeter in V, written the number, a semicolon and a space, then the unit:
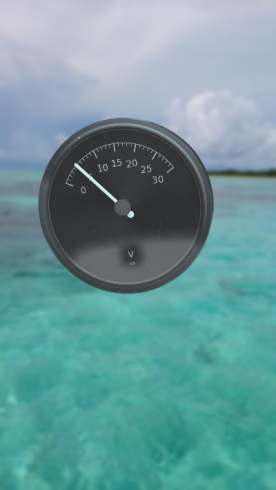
5; V
